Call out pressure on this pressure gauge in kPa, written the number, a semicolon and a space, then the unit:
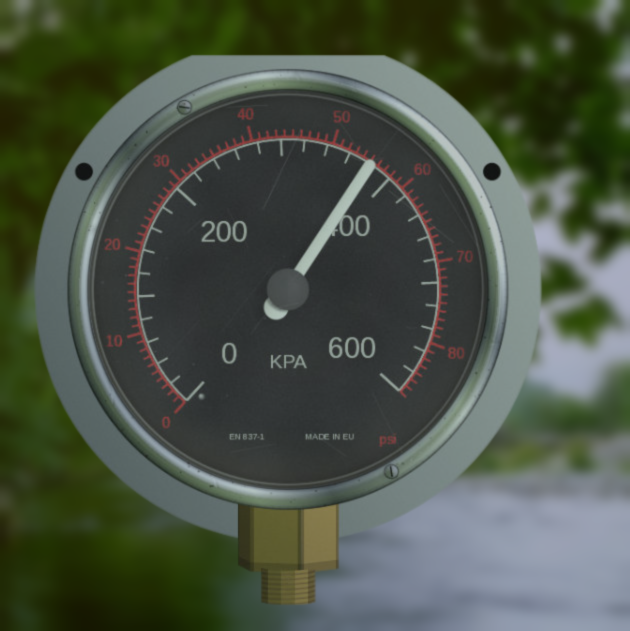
380; kPa
